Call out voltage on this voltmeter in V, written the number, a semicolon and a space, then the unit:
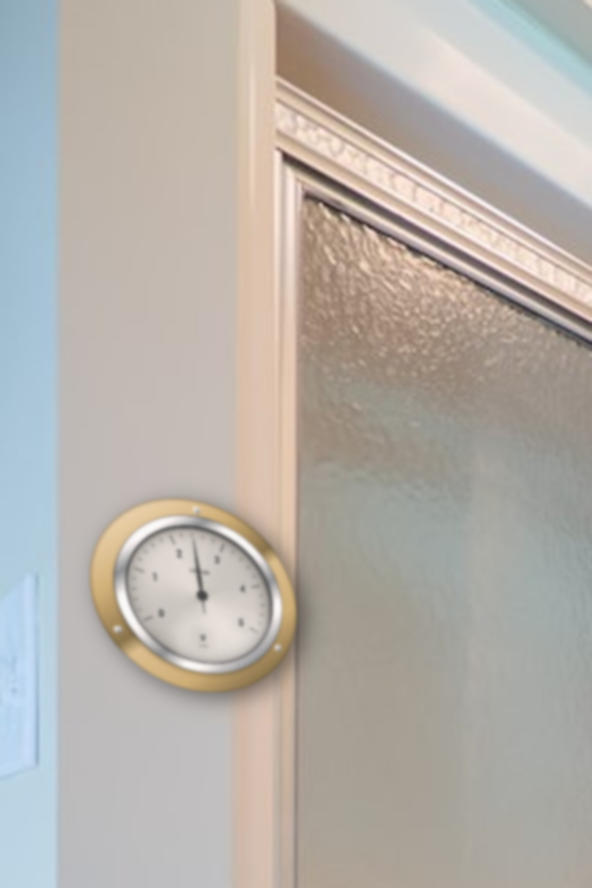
2.4; V
